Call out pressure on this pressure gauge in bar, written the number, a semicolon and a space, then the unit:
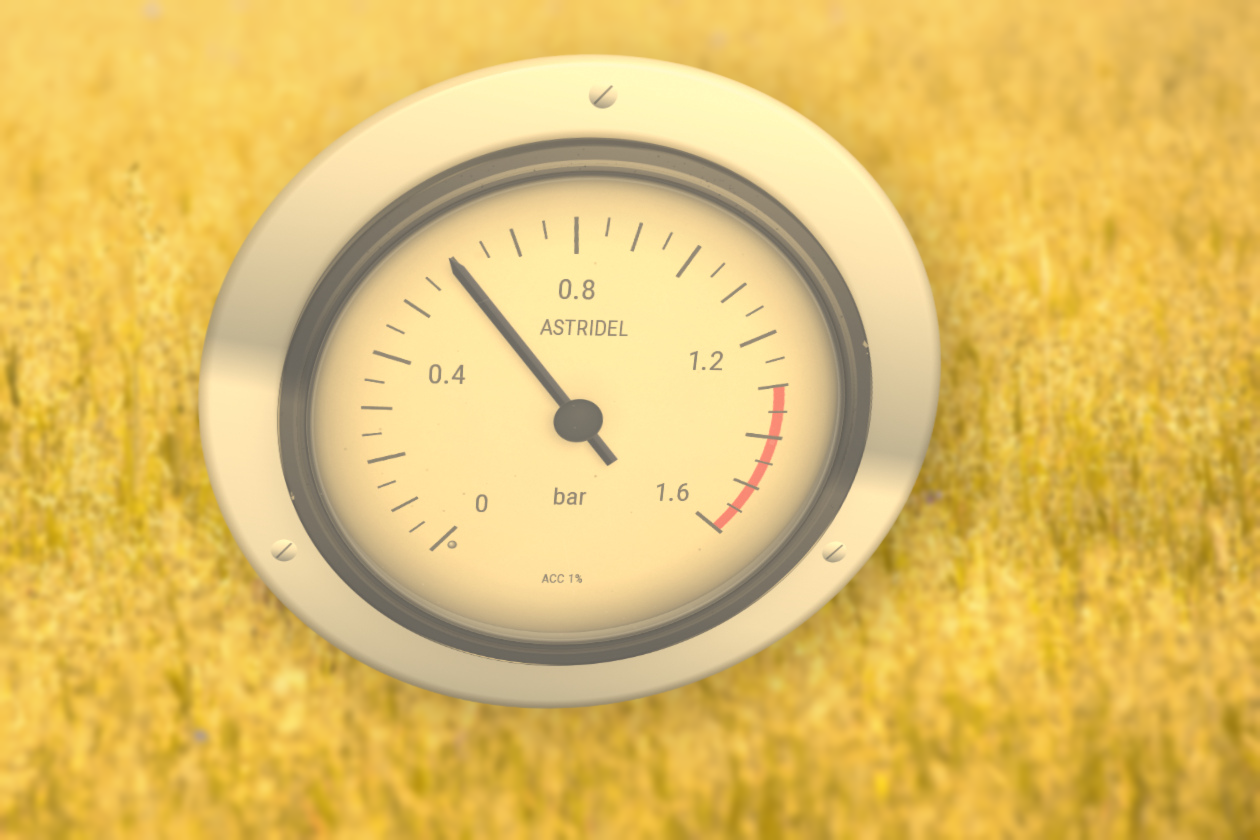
0.6; bar
